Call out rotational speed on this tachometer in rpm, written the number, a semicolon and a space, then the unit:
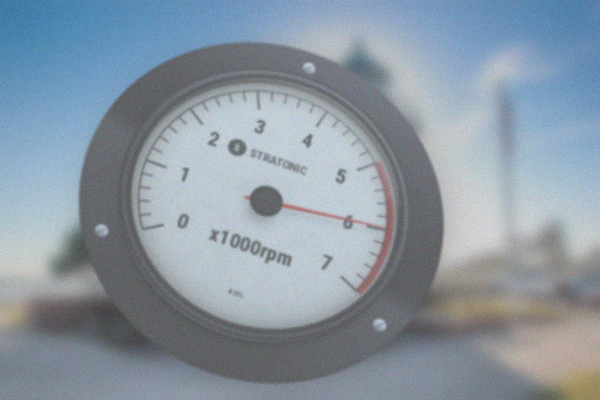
6000; rpm
